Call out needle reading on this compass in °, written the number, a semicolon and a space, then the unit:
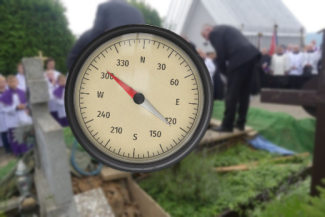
305; °
